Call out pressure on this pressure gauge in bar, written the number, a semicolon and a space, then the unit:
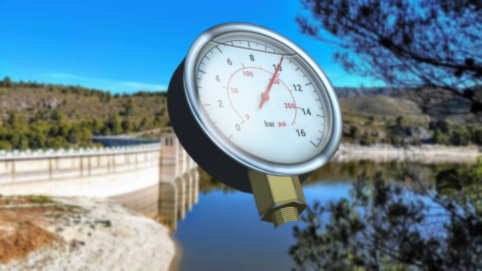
10; bar
